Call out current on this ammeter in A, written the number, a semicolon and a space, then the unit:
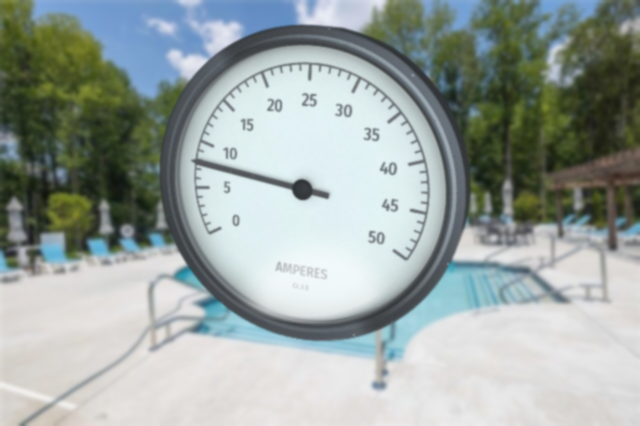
8; A
